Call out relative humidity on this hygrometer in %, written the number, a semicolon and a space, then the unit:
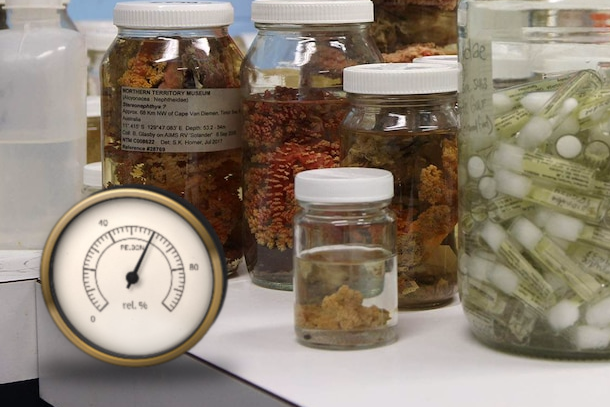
60; %
